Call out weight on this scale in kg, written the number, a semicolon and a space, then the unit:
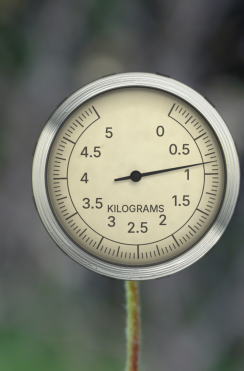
0.85; kg
